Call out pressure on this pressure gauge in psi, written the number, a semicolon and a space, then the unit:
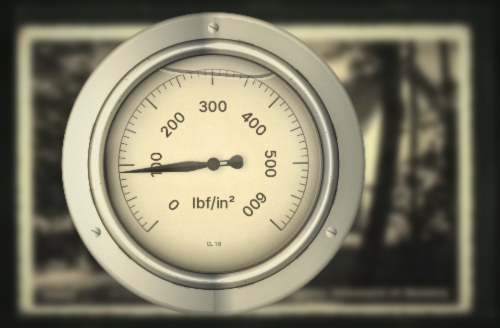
90; psi
